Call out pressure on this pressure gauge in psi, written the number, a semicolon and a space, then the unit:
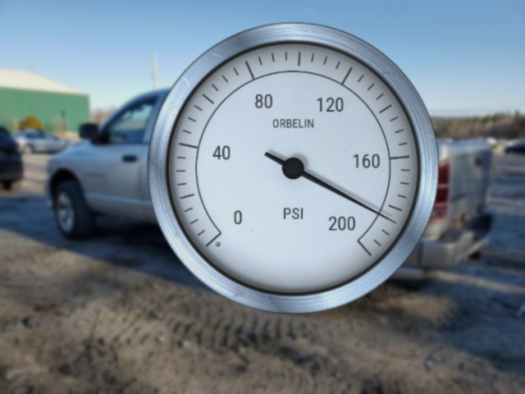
185; psi
